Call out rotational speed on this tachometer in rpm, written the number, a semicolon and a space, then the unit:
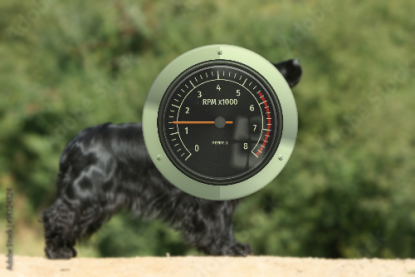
1400; rpm
